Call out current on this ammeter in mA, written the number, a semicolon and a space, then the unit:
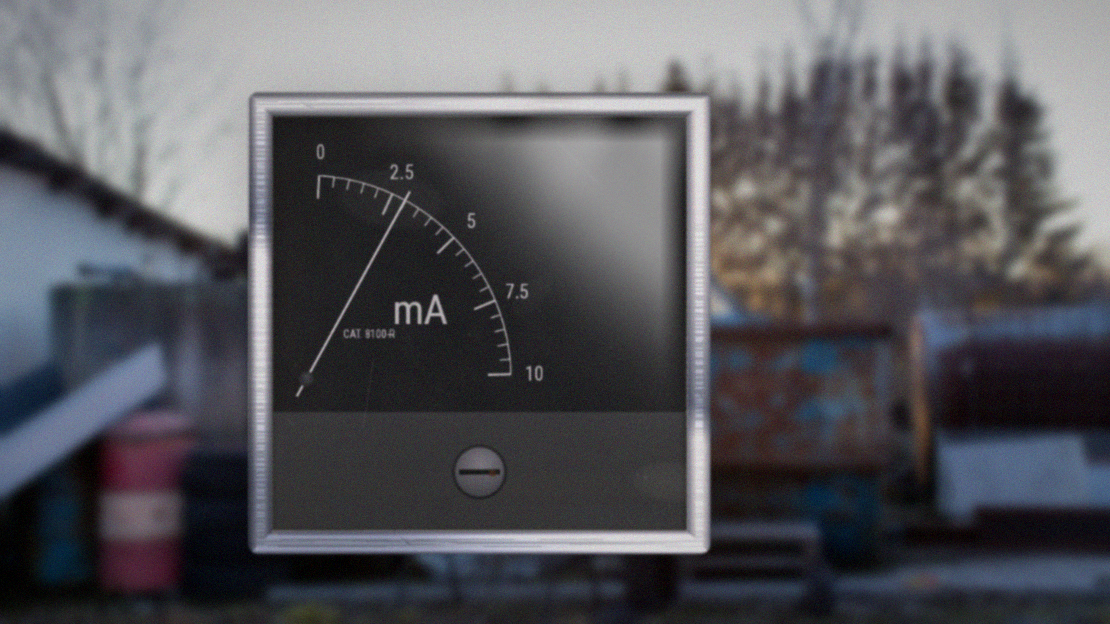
3; mA
